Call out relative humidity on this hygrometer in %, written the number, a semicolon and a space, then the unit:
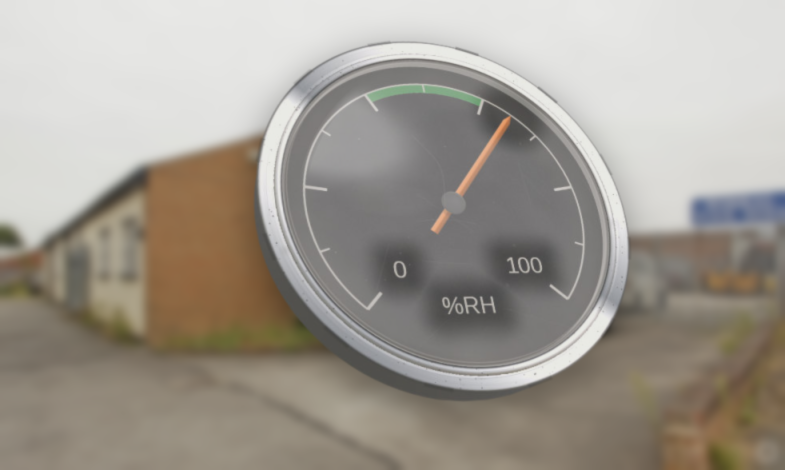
65; %
